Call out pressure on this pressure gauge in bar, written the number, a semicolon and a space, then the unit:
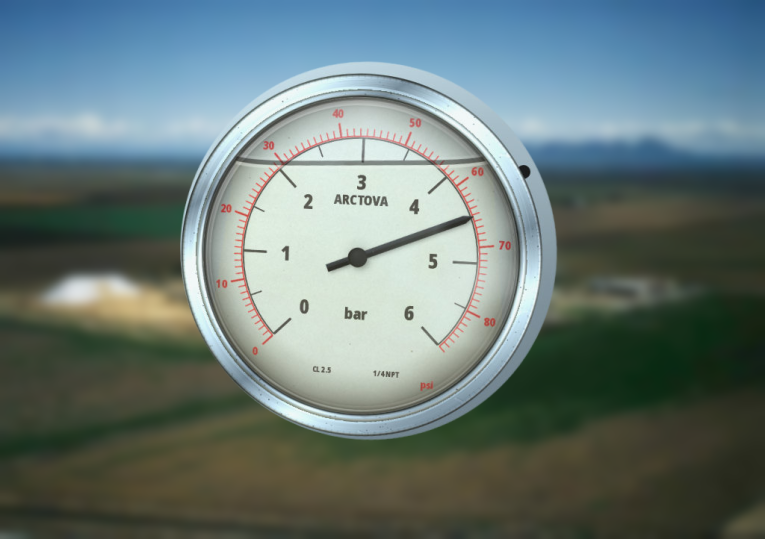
4.5; bar
